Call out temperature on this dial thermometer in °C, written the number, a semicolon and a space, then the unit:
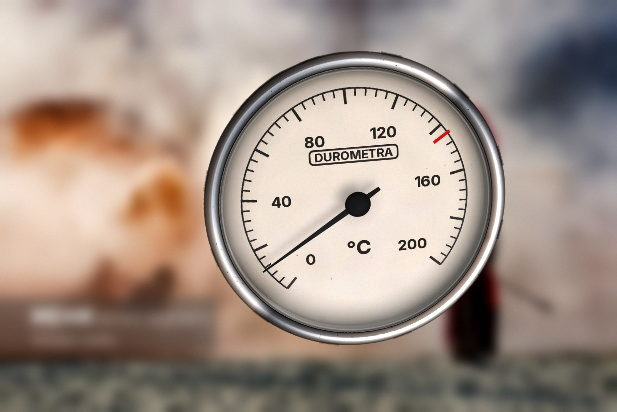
12; °C
